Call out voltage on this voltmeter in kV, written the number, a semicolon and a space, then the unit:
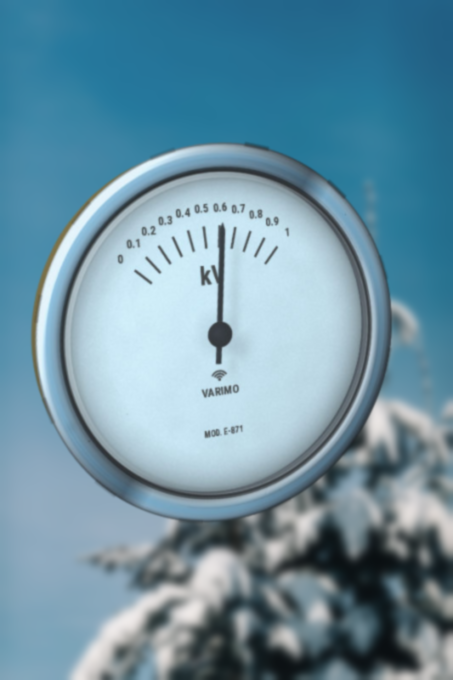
0.6; kV
